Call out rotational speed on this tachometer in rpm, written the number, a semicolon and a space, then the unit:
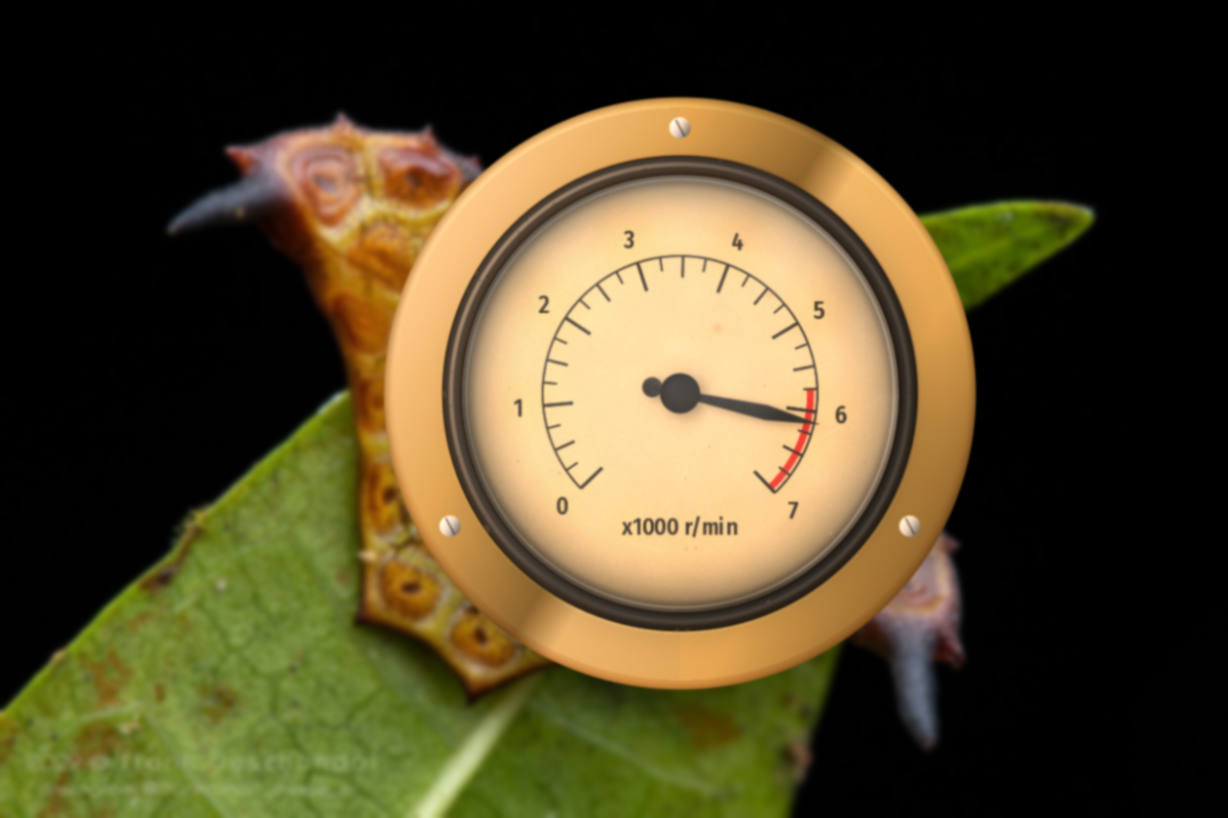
6125; rpm
